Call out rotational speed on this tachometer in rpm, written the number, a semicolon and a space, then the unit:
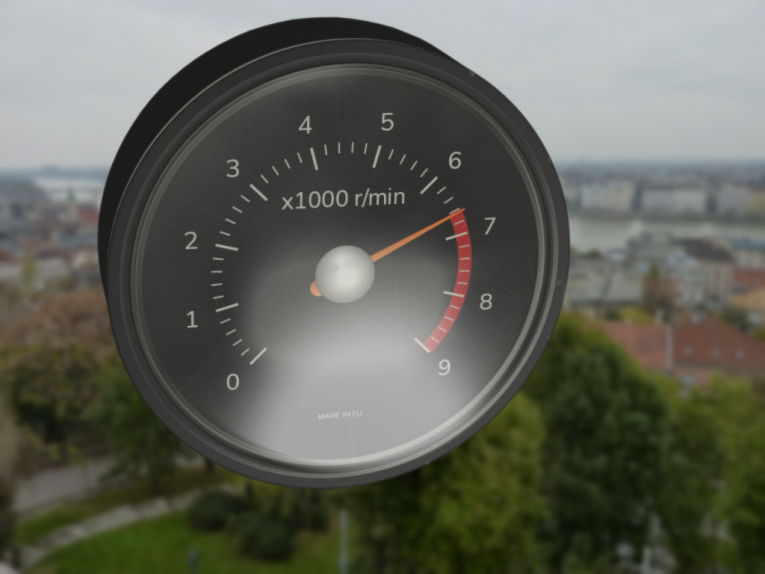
6600; rpm
